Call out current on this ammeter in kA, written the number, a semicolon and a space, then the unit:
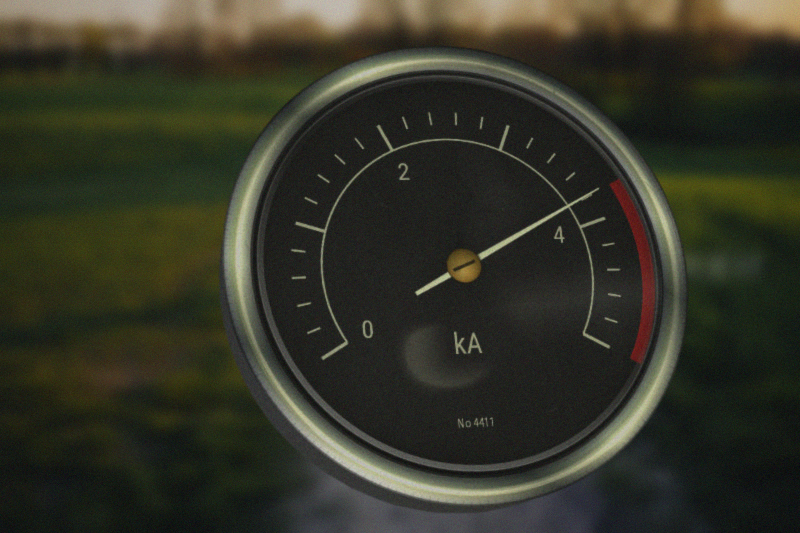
3.8; kA
